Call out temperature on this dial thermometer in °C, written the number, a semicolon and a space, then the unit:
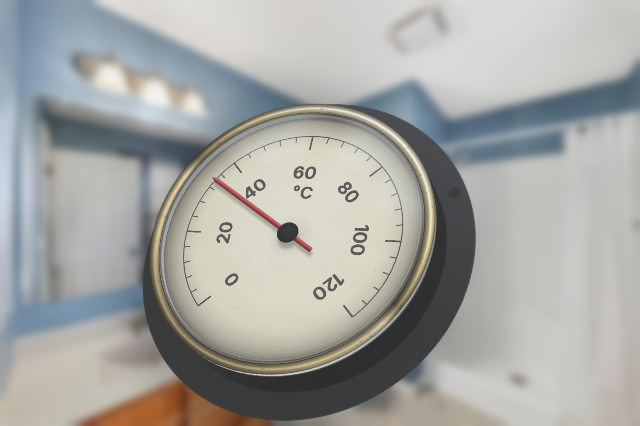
34; °C
